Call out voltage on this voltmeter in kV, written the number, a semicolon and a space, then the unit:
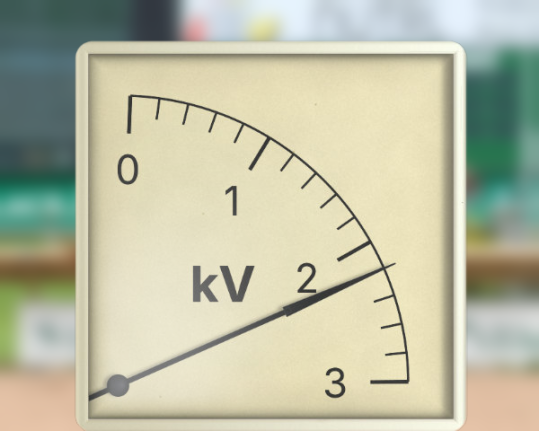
2.2; kV
